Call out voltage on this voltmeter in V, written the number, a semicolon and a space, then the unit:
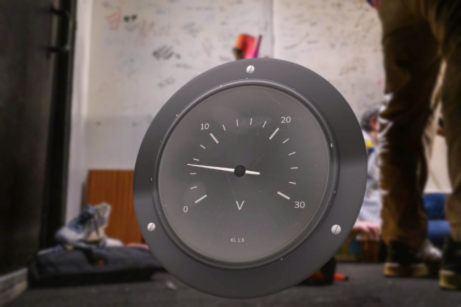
5; V
